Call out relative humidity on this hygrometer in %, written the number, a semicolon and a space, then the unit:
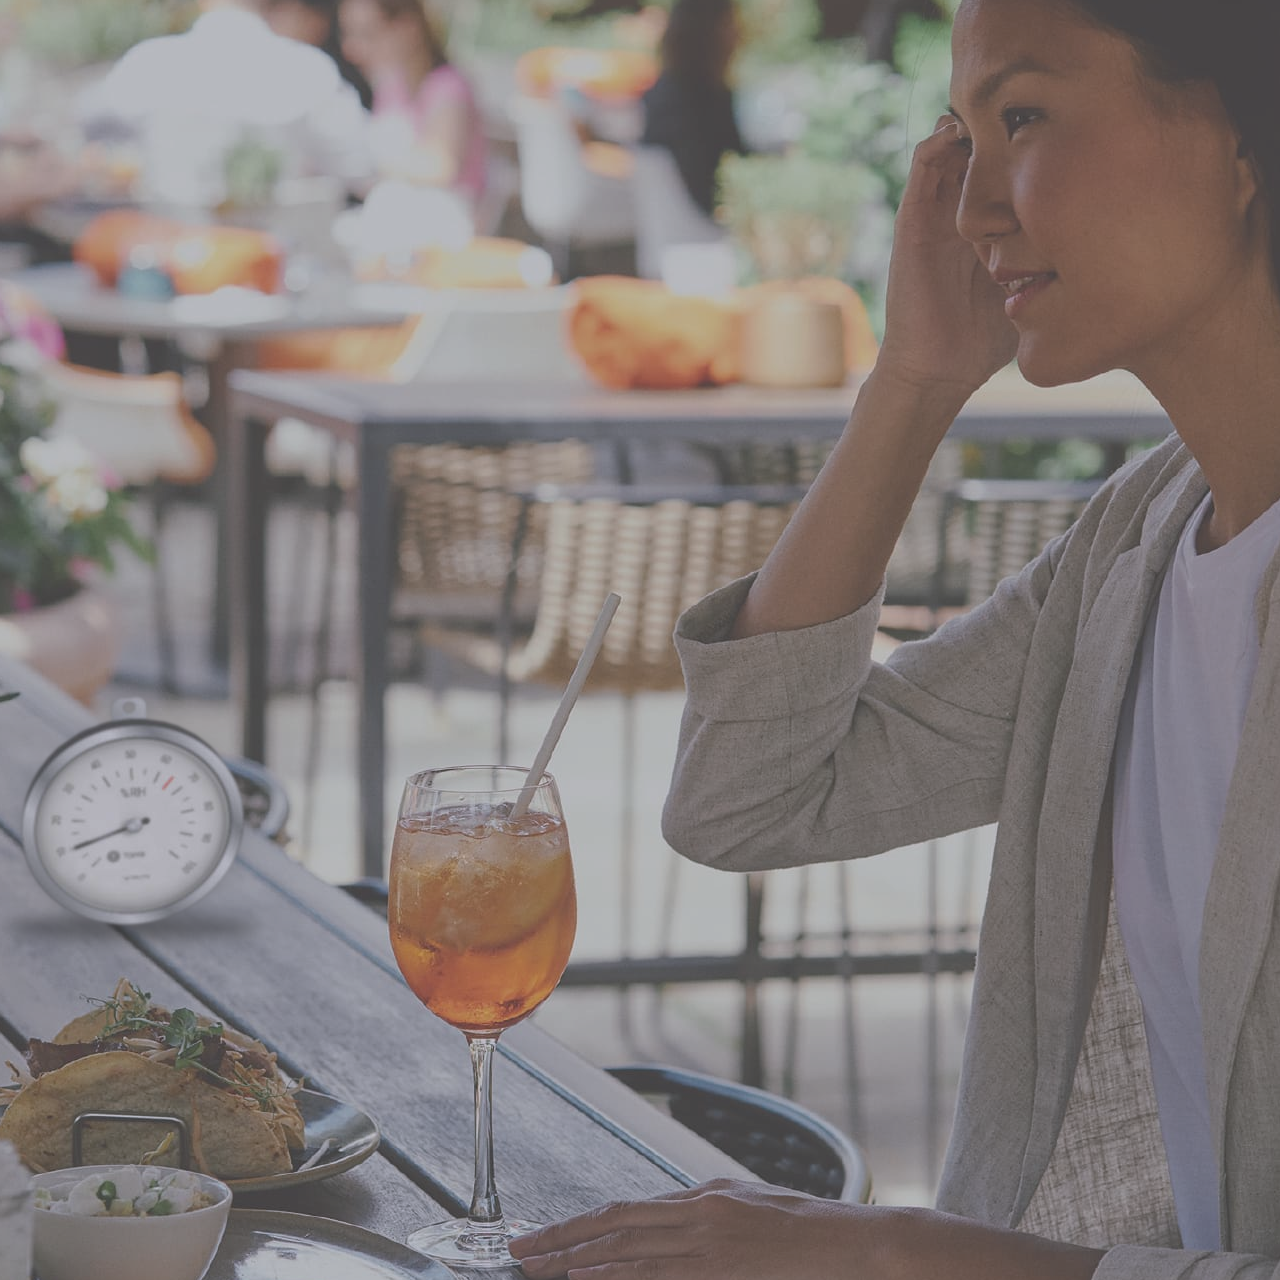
10; %
